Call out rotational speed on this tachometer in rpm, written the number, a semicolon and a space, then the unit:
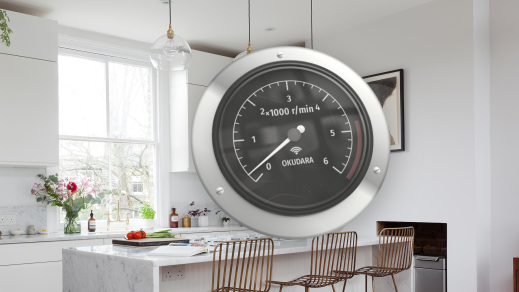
200; rpm
